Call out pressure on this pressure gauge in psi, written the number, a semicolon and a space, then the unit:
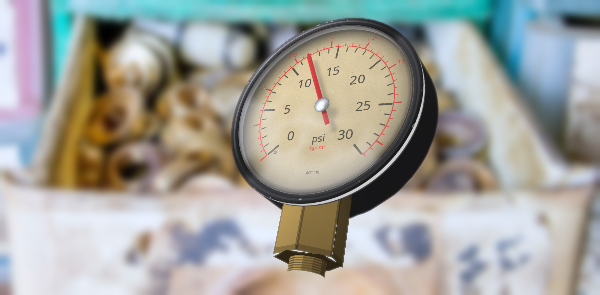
12; psi
